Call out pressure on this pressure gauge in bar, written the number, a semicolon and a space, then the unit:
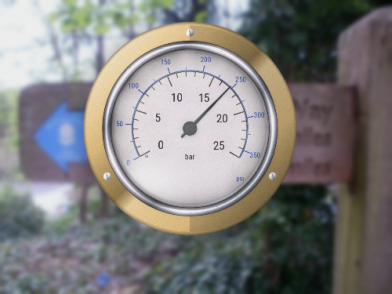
17; bar
